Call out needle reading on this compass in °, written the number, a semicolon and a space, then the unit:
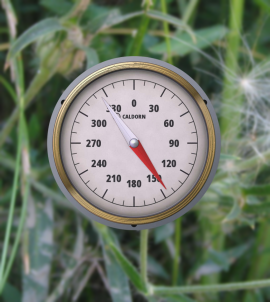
145; °
